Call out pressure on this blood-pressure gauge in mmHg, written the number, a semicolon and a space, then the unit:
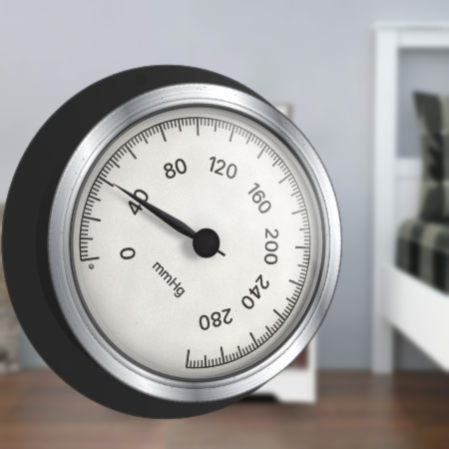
40; mmHg
